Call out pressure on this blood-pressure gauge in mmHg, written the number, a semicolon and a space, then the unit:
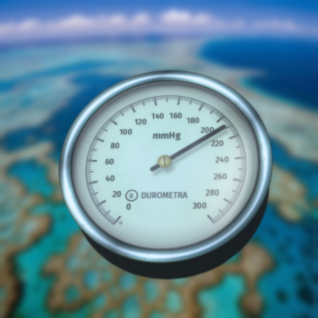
210; mmHg
